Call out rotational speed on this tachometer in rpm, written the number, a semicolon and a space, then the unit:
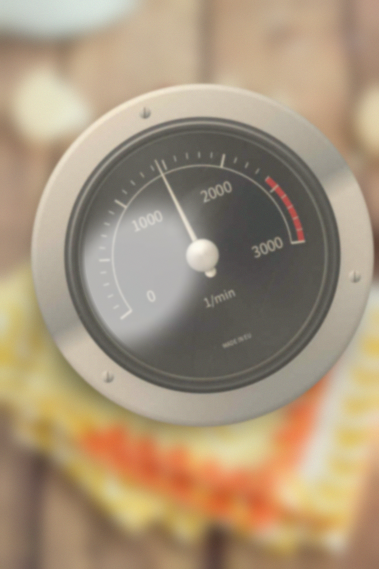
1450; rpm
